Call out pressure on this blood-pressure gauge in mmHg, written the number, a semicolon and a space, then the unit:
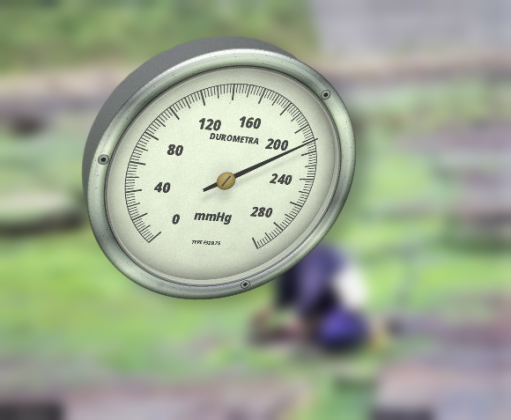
210; mmHg
